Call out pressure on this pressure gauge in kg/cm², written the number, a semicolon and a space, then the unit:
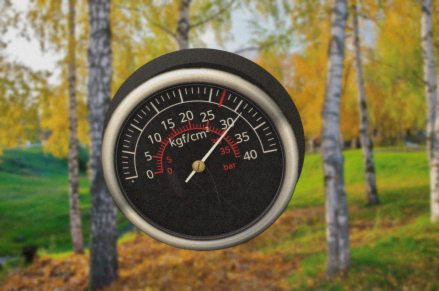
31; kg/cm²
